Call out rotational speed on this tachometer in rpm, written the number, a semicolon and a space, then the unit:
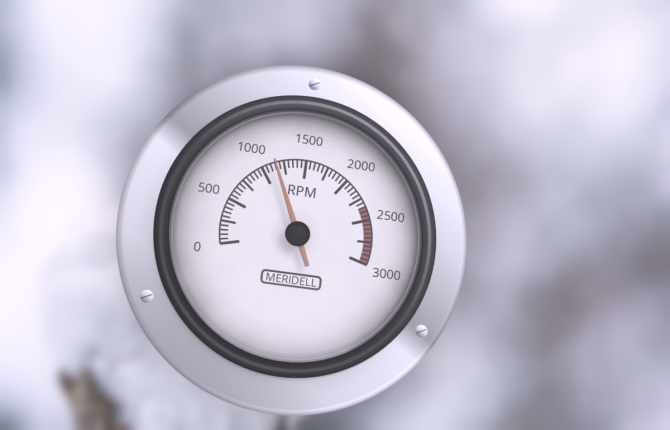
1150; rpm
